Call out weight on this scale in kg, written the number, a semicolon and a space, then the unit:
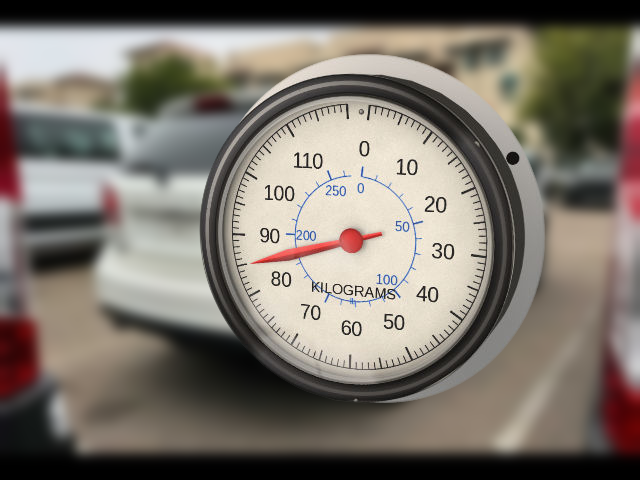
85; kg
